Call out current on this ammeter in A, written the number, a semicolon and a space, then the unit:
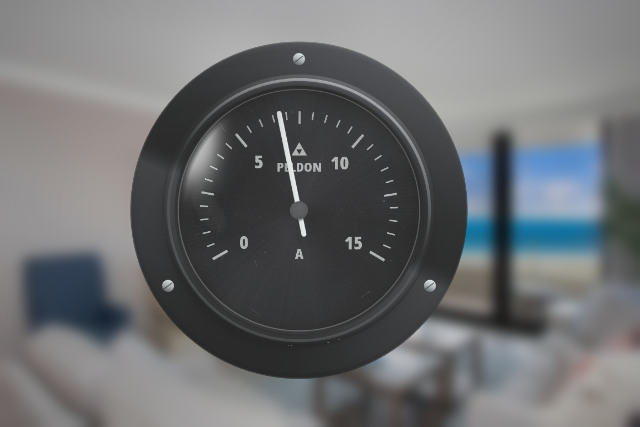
6.75; A
